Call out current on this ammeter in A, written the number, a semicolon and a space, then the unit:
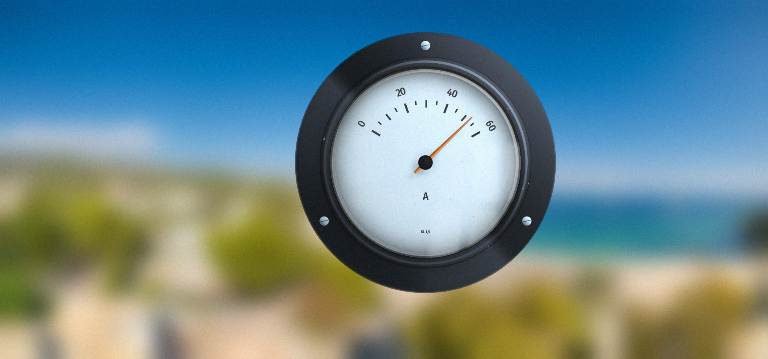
52.5; A
